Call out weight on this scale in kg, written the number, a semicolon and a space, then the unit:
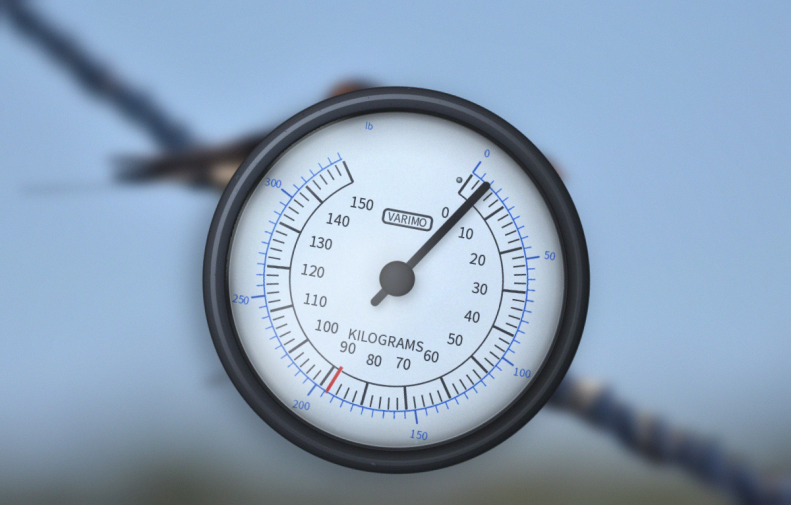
4; kg
